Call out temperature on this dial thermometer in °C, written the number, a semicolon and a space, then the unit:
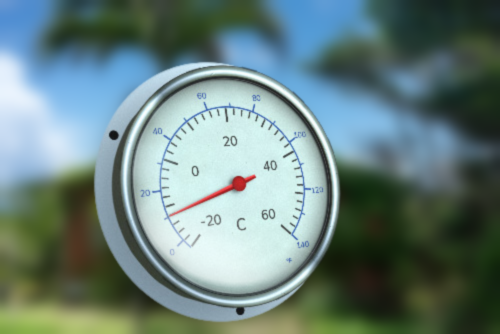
-12; °C
